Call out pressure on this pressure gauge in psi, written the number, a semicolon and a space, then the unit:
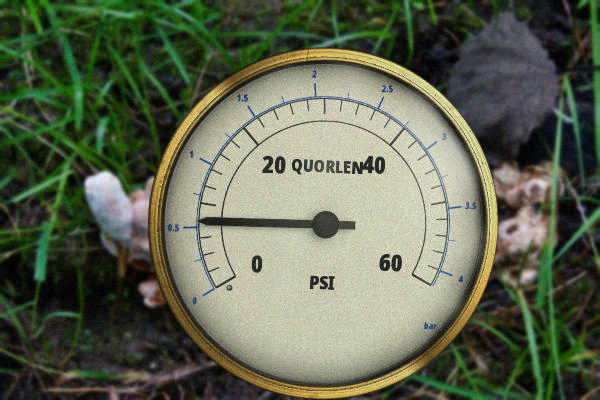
8; psi
